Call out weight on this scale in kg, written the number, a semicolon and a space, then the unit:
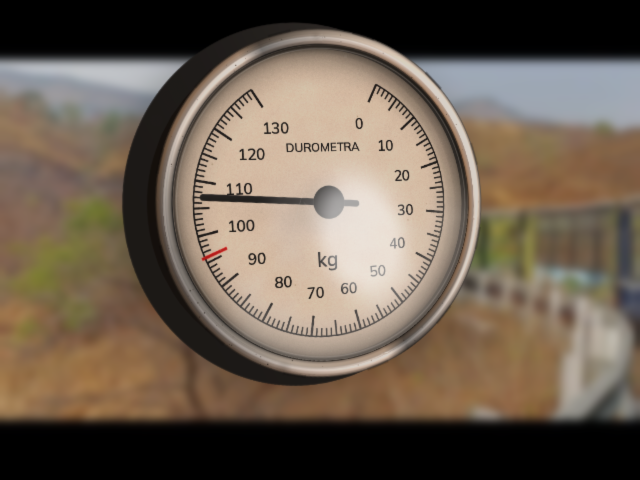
107; kg
